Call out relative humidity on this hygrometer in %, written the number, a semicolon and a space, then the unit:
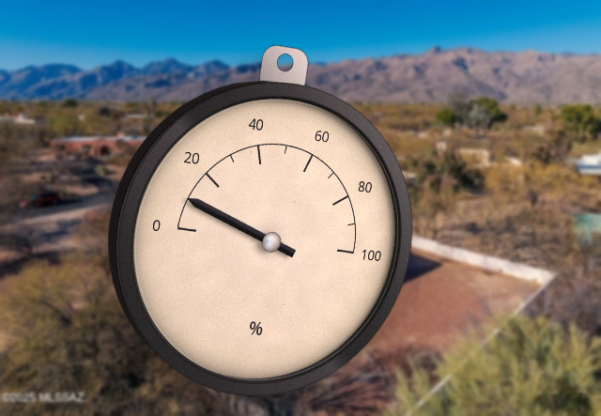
10; %
